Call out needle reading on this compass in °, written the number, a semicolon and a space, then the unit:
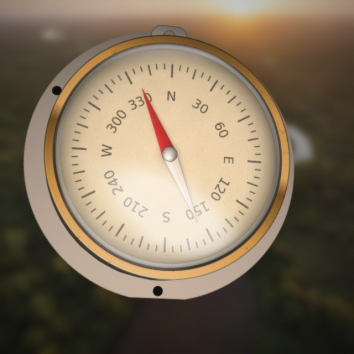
335; °
